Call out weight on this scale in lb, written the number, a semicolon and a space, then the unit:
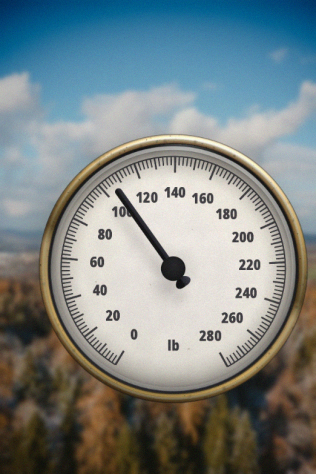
106; lb
